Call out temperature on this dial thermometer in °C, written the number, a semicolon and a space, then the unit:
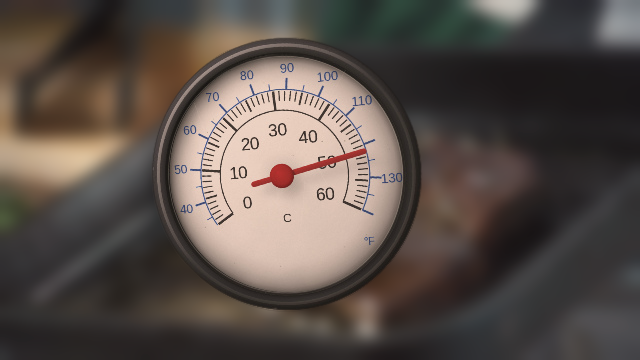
50; °C
